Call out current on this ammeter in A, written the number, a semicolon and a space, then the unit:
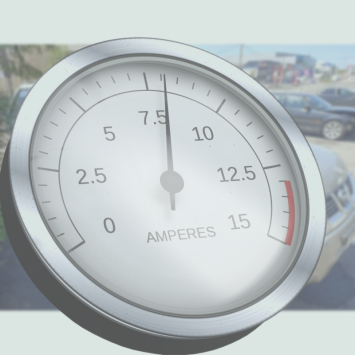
8; A
